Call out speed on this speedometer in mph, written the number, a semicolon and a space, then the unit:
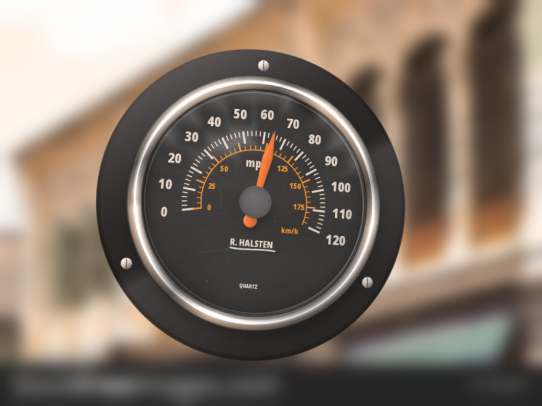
64; mph
